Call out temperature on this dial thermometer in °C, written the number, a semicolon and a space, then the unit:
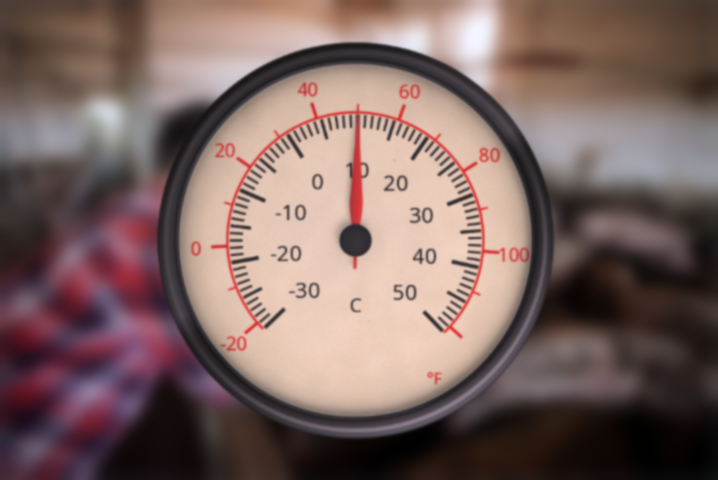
10; °C
